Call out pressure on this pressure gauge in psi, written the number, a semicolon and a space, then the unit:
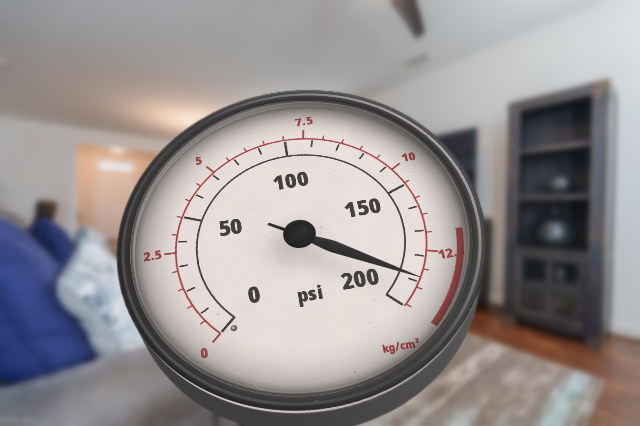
190; psi
